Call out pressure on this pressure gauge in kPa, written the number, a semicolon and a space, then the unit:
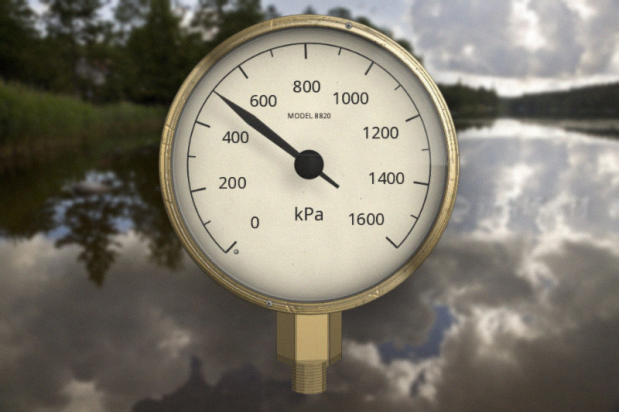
500; kPa
